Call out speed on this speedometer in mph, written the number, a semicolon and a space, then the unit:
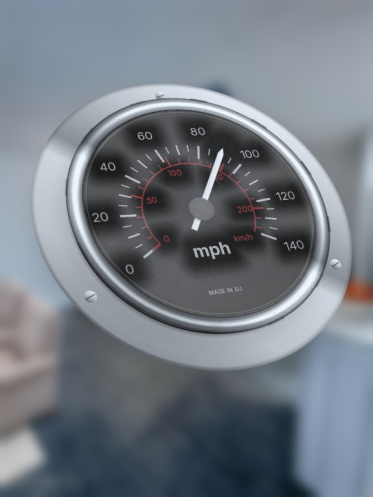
90; mph
